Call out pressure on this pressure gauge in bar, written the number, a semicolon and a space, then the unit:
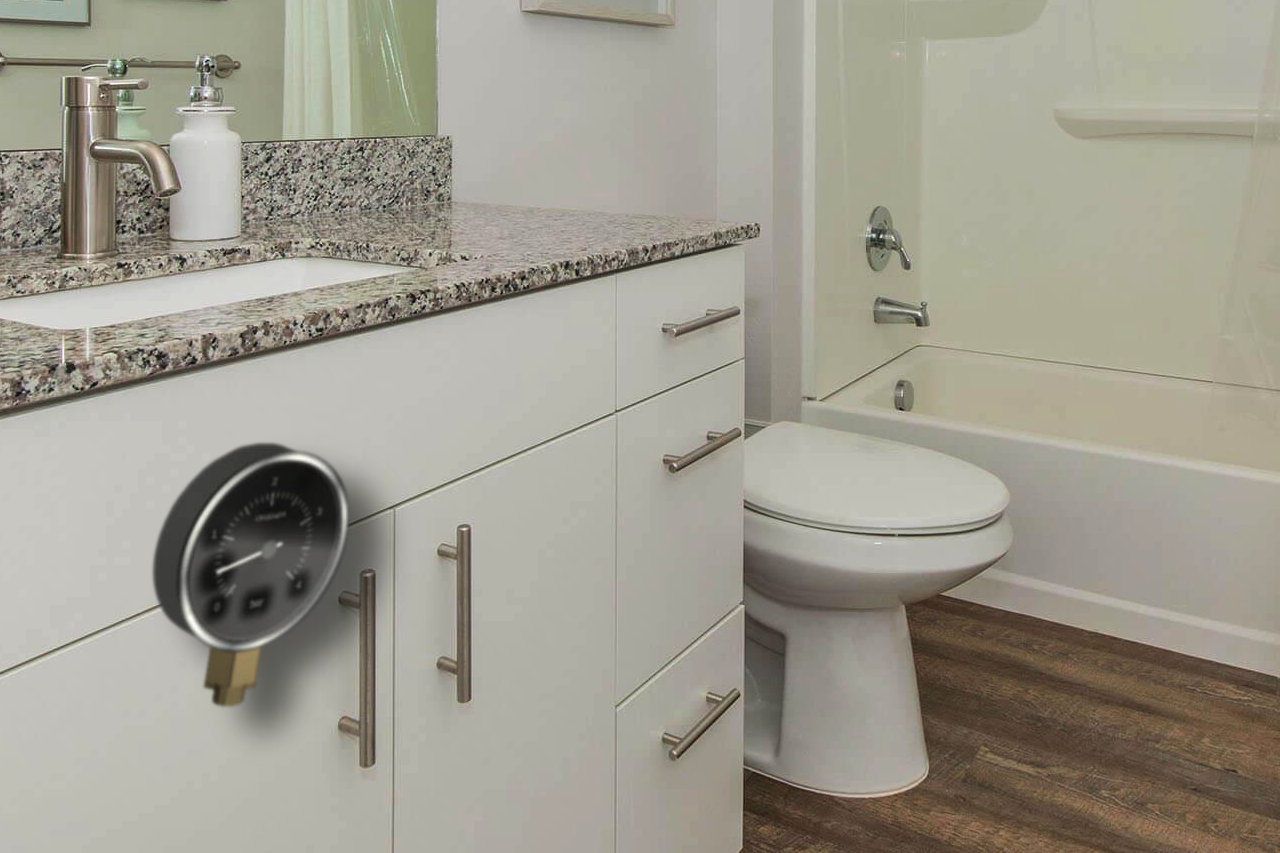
0.5; bar
